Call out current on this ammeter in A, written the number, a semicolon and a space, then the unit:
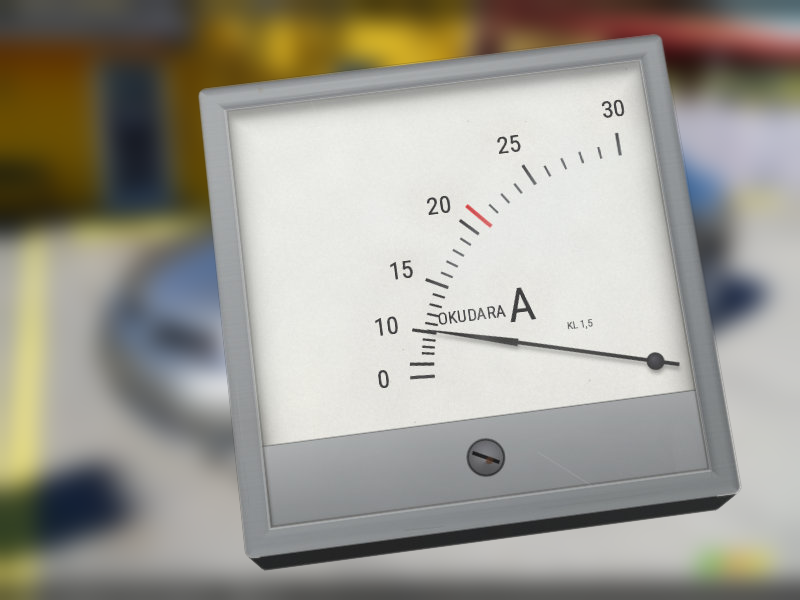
10; A
